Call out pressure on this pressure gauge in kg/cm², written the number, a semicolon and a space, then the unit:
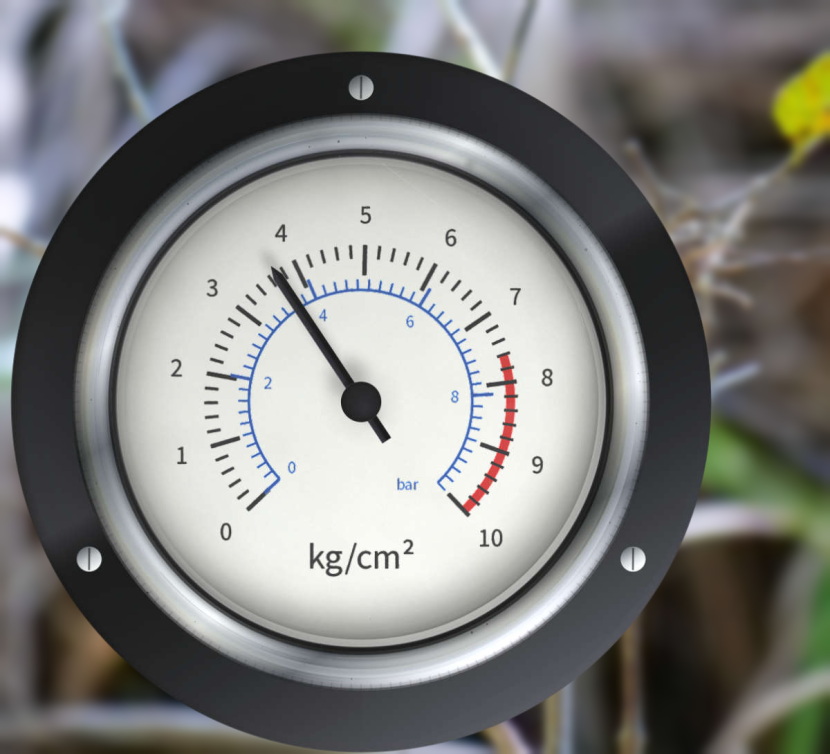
3.7; kg/cm²
